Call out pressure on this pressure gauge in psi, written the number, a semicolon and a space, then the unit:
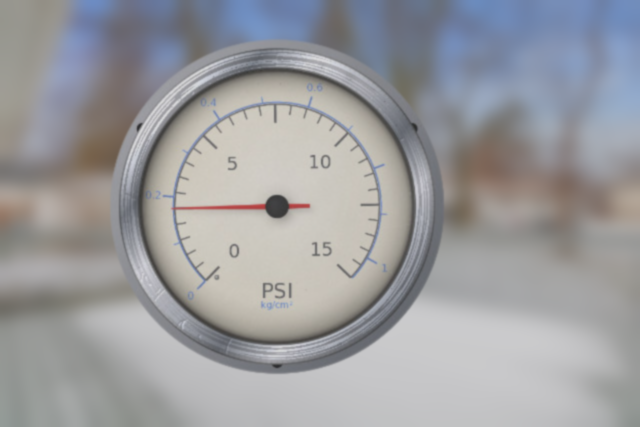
2.5; psi
